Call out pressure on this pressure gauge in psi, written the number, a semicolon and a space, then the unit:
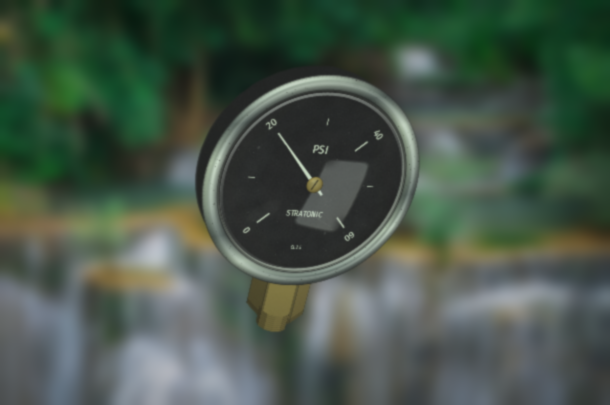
20; psi
